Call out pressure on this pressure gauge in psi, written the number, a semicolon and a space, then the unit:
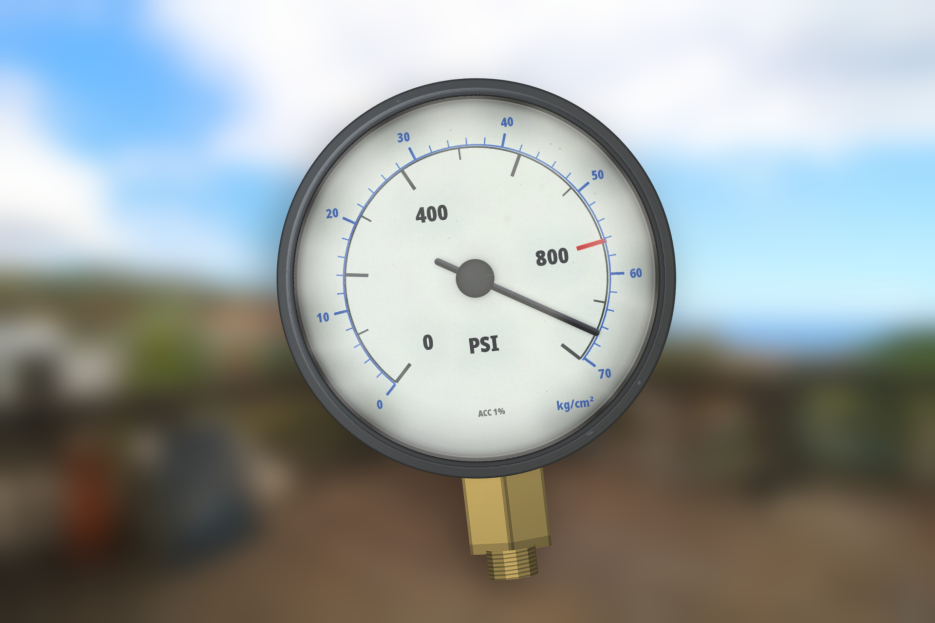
950; psi
